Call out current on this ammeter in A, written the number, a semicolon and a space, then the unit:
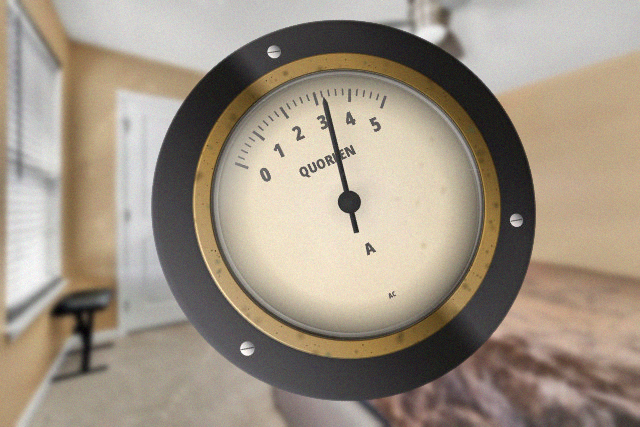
3.2; A
